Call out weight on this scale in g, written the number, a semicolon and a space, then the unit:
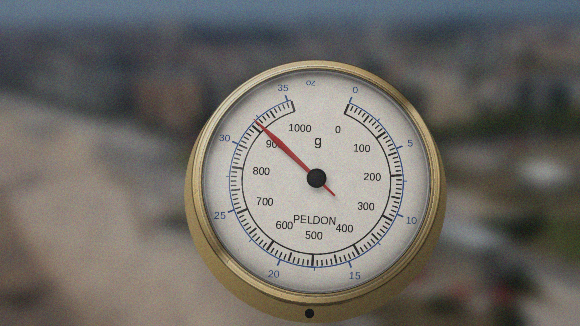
910; g
